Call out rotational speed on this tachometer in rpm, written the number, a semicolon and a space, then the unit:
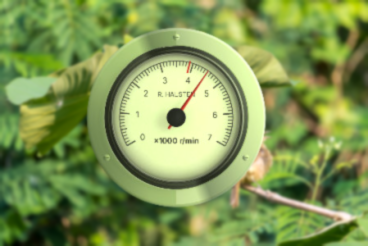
4500; rpm
